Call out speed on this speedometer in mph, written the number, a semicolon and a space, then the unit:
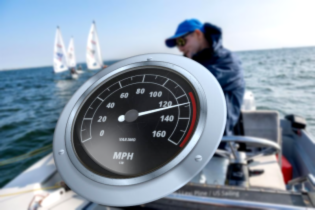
130; mph
